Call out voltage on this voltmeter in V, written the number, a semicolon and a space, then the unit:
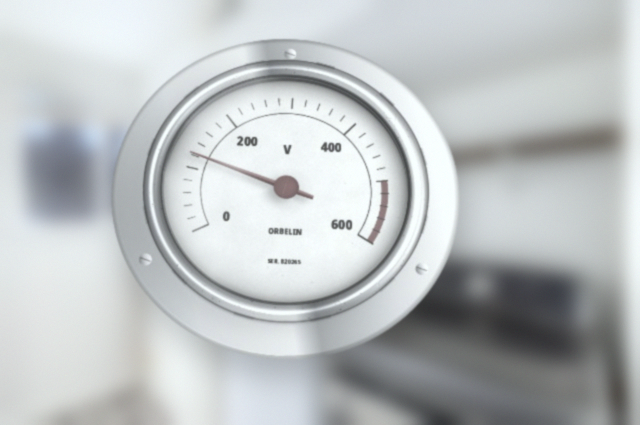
120; V
